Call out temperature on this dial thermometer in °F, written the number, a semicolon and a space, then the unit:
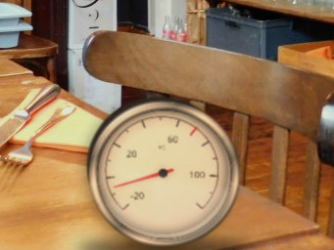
-5; °F
